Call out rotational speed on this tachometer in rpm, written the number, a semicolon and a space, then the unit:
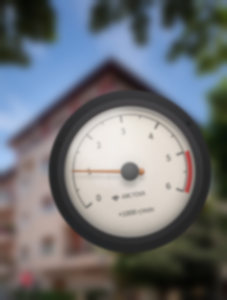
1000; rpm
